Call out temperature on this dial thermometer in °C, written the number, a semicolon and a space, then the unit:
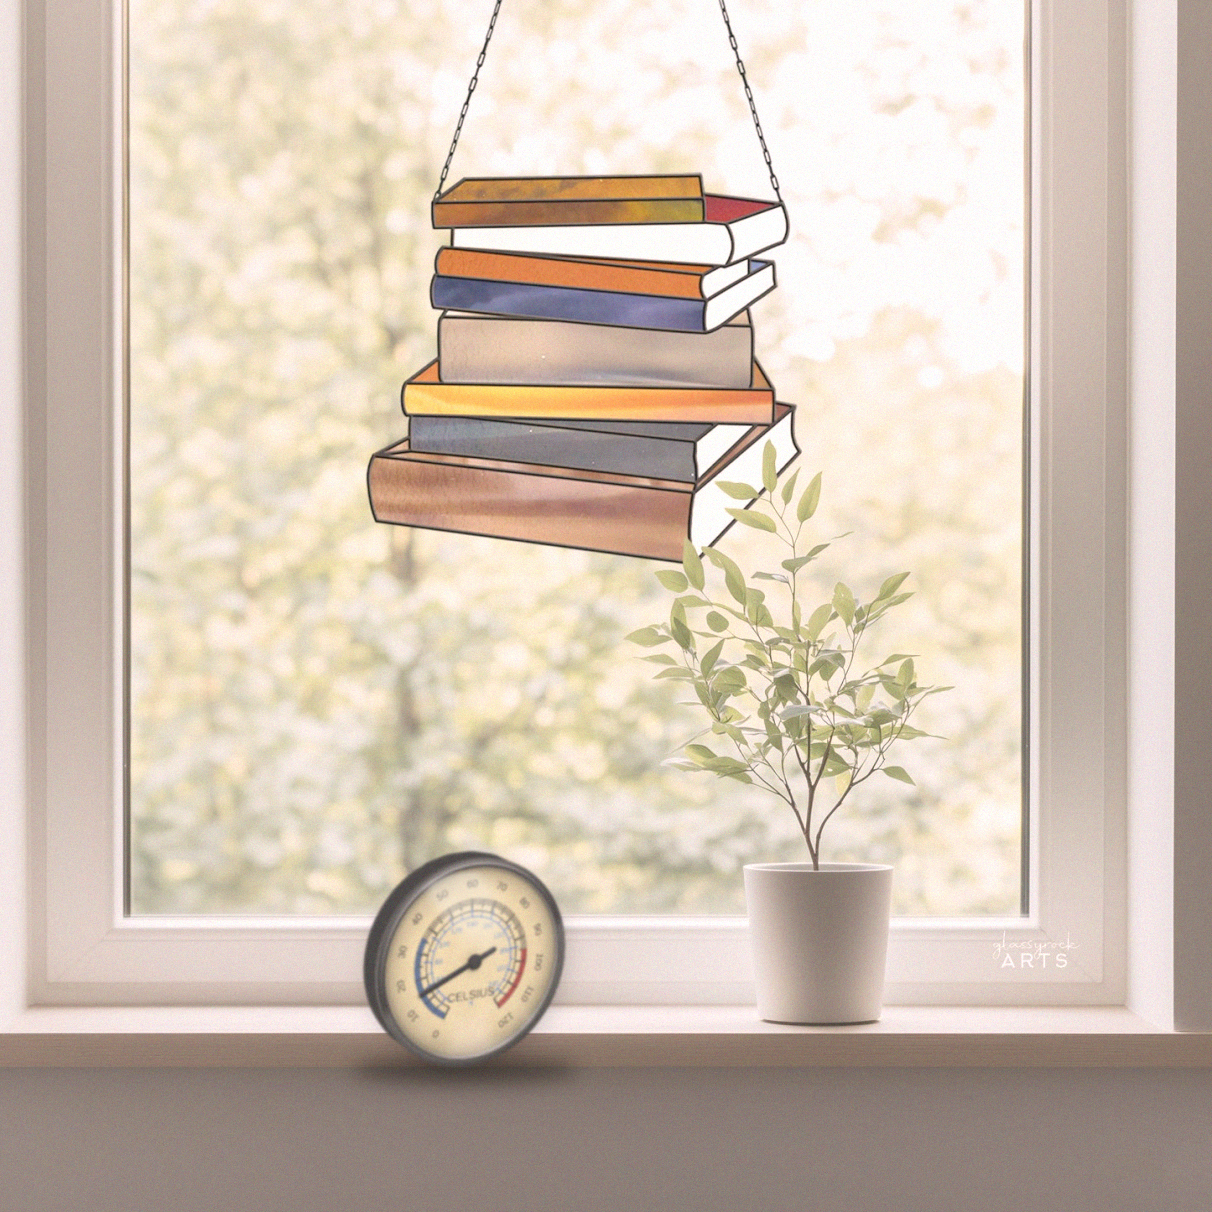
15; °C
